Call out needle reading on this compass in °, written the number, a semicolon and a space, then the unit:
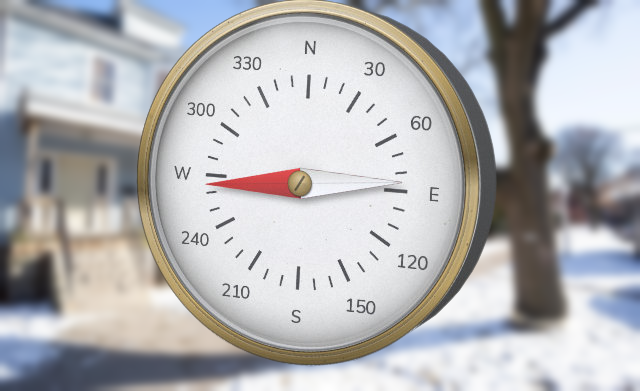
265; °
